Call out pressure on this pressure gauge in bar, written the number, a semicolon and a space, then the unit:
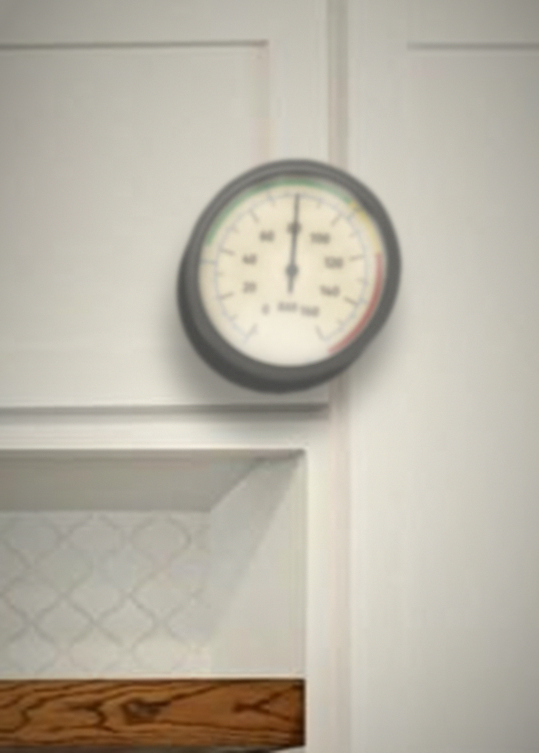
80; bar
